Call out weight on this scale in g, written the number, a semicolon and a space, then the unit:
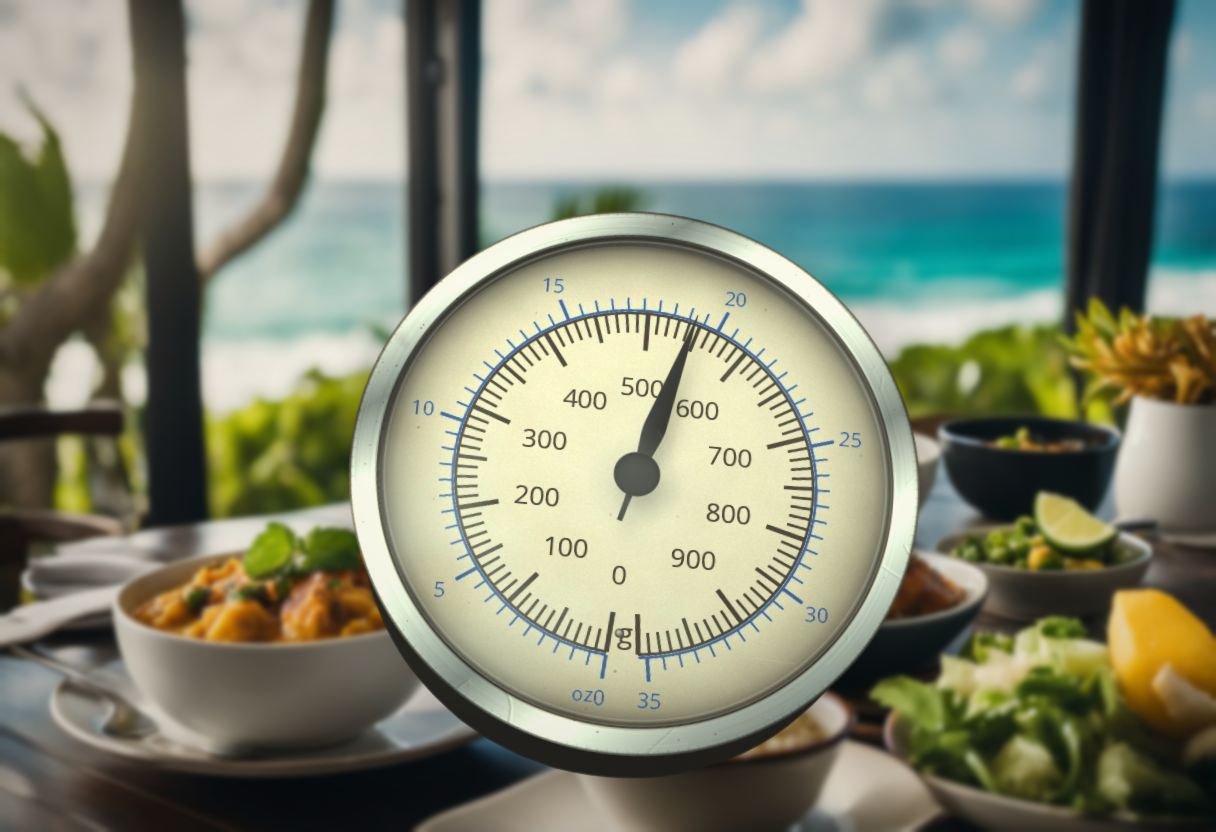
545; g
